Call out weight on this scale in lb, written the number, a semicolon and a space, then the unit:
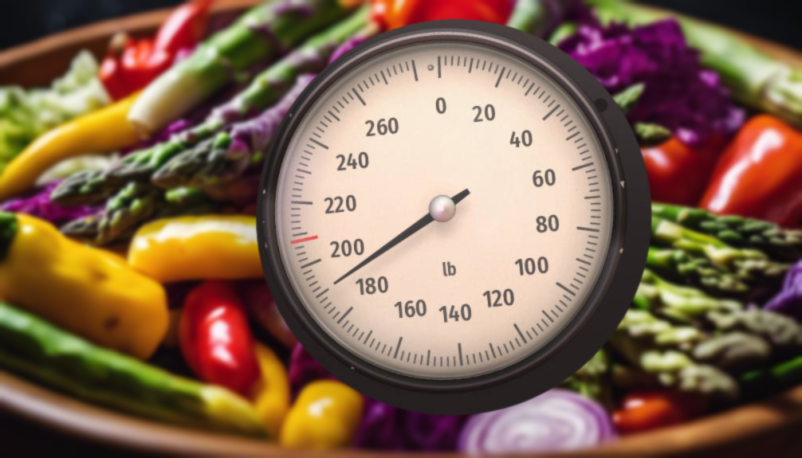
190; lb
